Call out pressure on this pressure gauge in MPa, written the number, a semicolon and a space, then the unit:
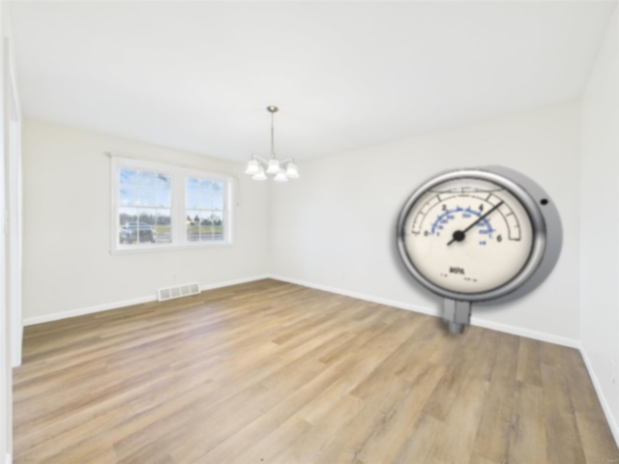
4.5; MPa
